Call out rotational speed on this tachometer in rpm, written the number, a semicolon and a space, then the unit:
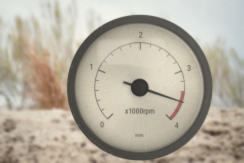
3600; rpm
